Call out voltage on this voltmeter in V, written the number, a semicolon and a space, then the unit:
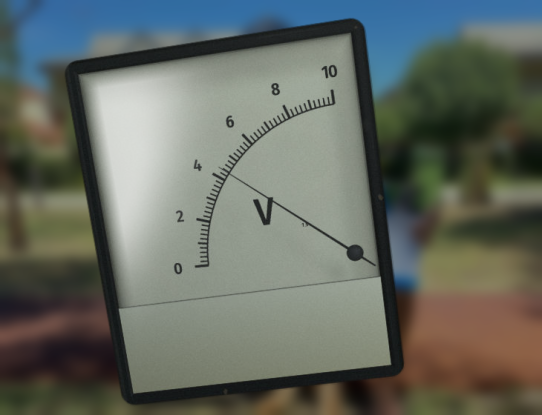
4.4; V
